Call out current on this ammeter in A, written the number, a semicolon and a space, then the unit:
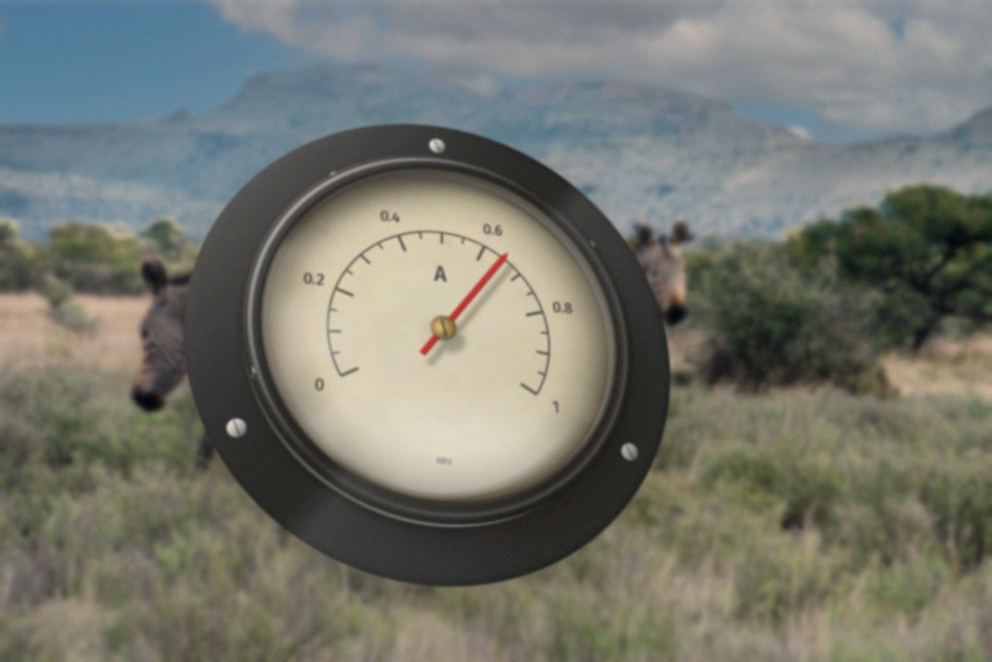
0.65; A
